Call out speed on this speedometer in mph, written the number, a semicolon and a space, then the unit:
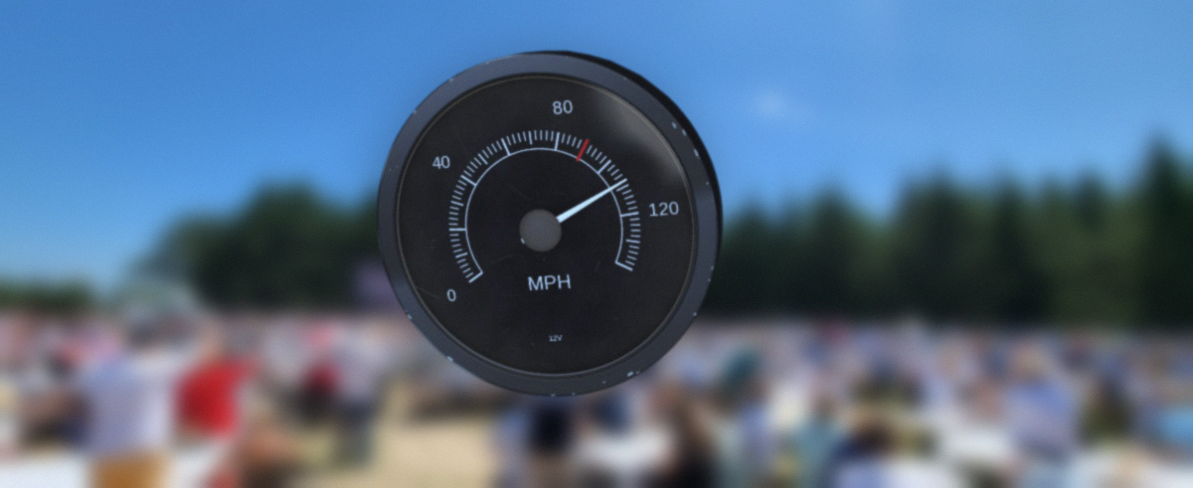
108; mph
